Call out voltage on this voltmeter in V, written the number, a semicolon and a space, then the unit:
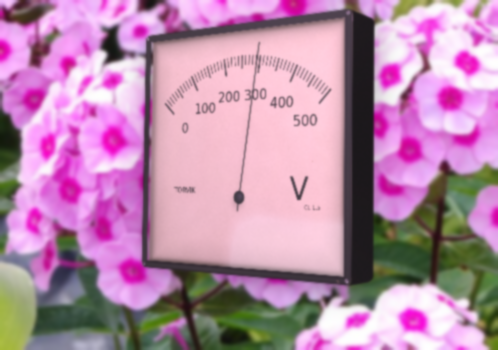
300; V
